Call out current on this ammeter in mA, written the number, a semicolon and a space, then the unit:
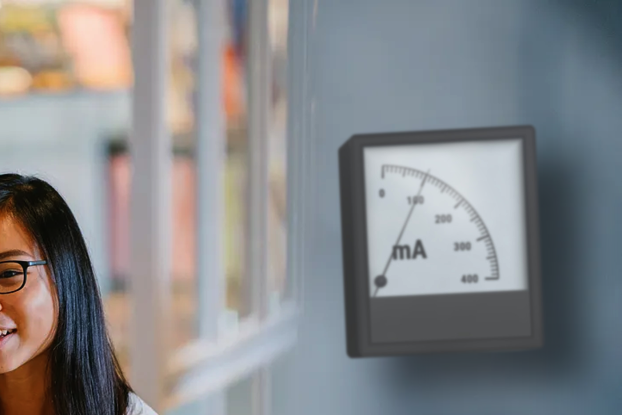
100; mA
